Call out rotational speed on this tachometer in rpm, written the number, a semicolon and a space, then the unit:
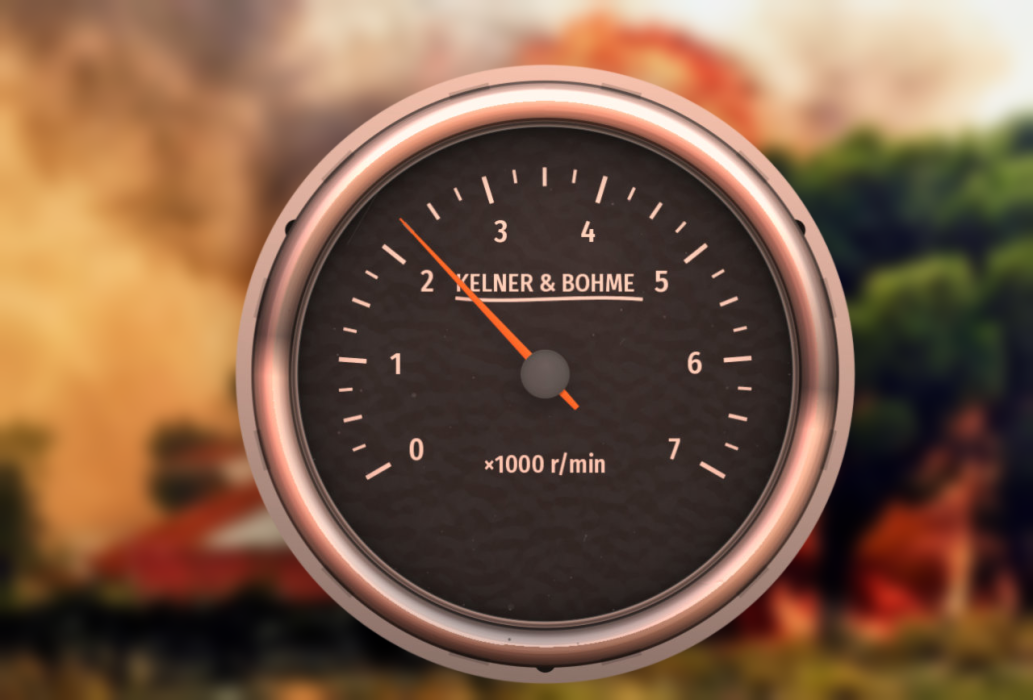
2250; rpm
